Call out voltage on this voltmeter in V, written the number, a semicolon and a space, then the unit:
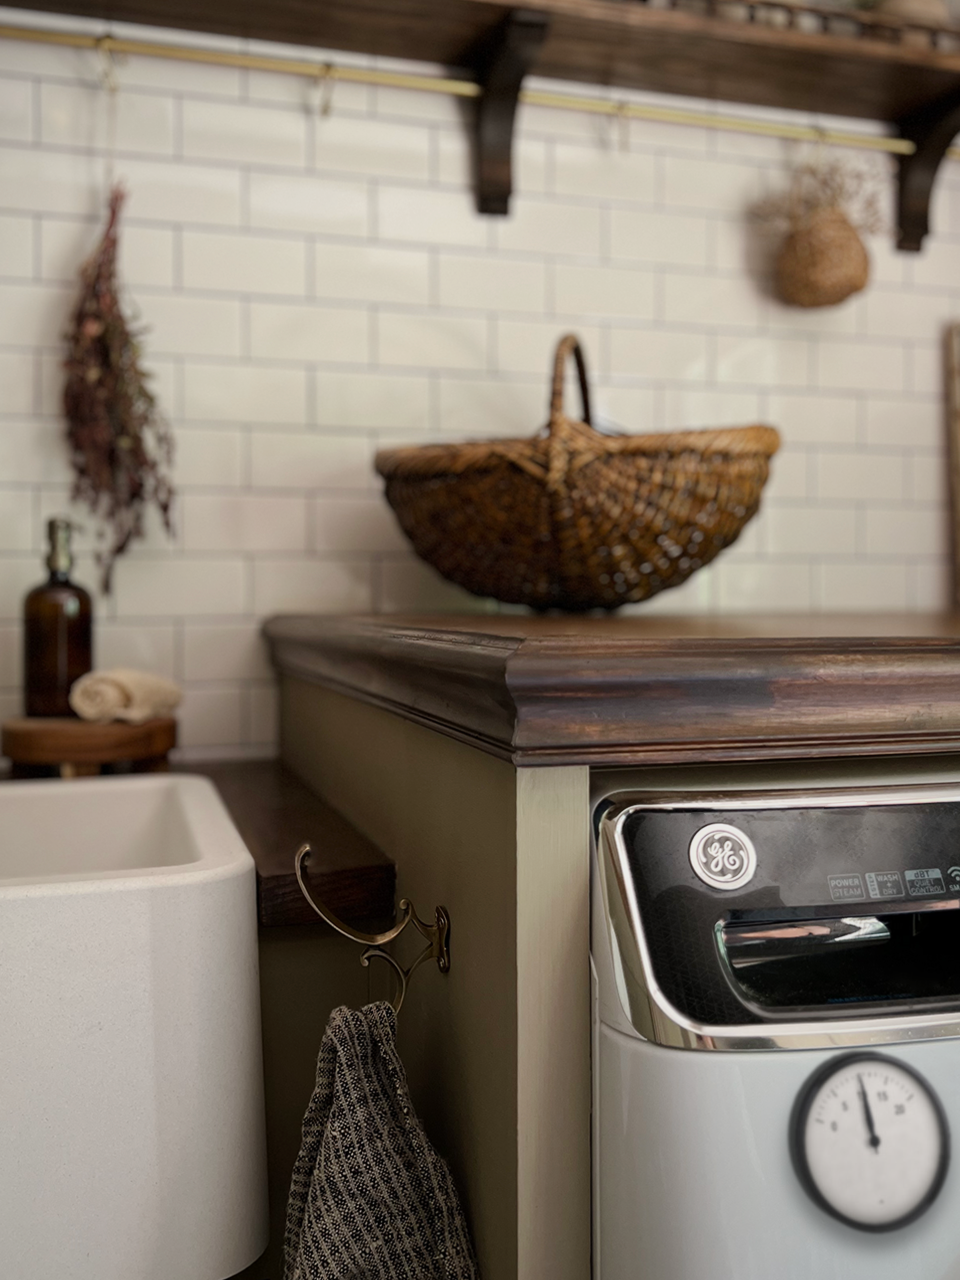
10; V
